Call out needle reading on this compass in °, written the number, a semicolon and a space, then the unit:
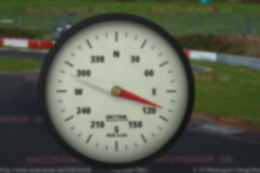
110; °
